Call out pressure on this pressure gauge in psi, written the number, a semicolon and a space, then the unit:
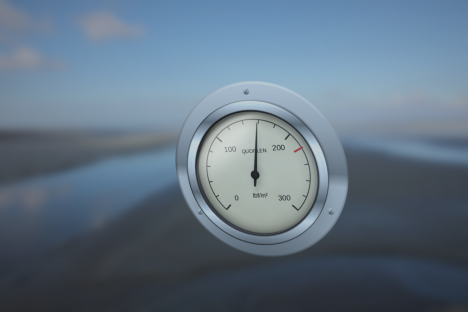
160; psi
